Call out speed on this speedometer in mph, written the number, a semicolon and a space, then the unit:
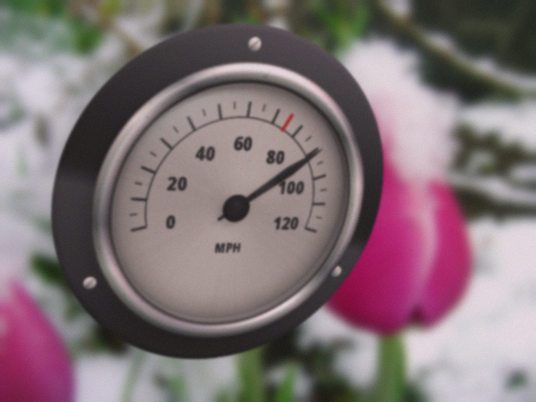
90; mph
